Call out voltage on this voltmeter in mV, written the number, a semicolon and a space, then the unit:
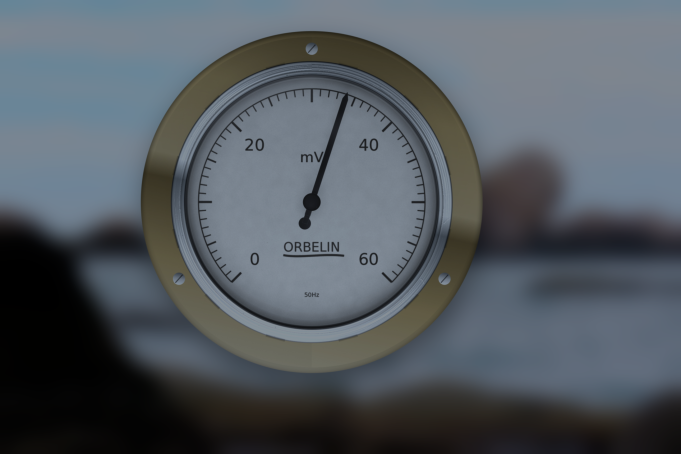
34; mV
